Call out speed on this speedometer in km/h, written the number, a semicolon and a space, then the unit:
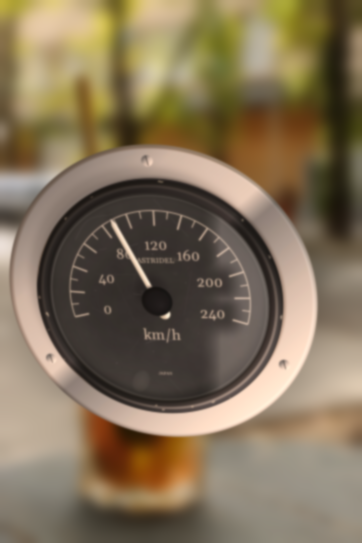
90; km/h
